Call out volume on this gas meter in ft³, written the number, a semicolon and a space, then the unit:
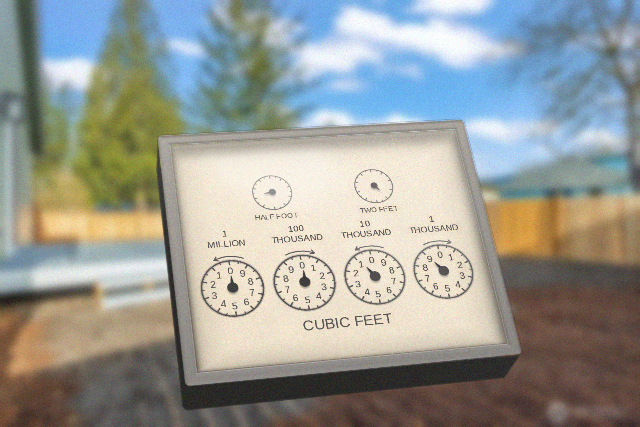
900; ft³
